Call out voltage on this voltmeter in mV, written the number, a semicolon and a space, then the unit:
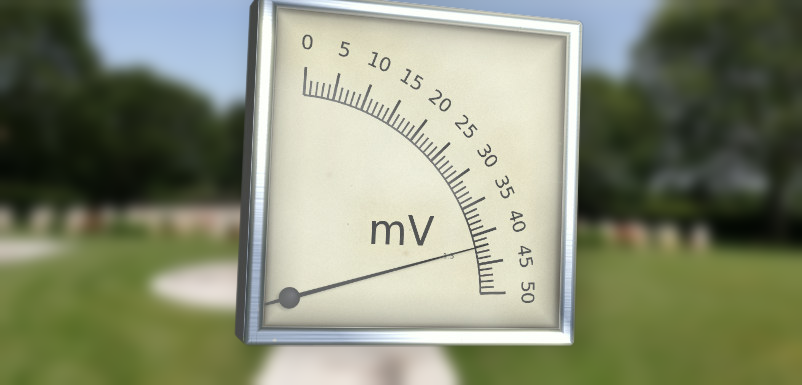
42; mV
